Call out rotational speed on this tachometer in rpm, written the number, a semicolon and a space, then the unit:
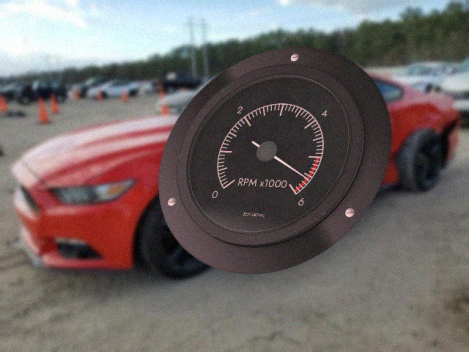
5600; rpm
